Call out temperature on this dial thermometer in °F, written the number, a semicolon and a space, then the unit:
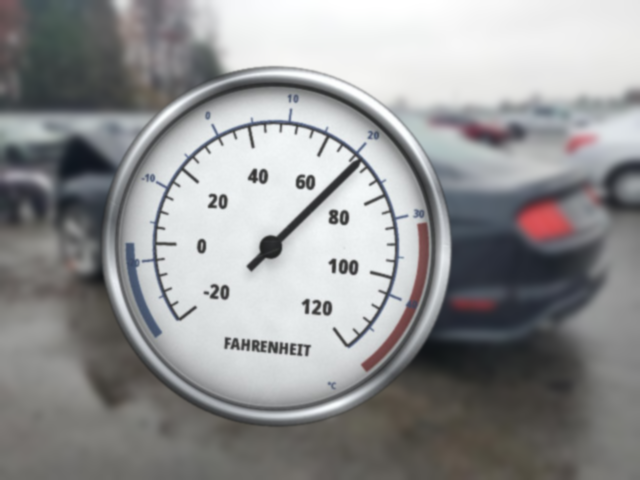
70; °F
